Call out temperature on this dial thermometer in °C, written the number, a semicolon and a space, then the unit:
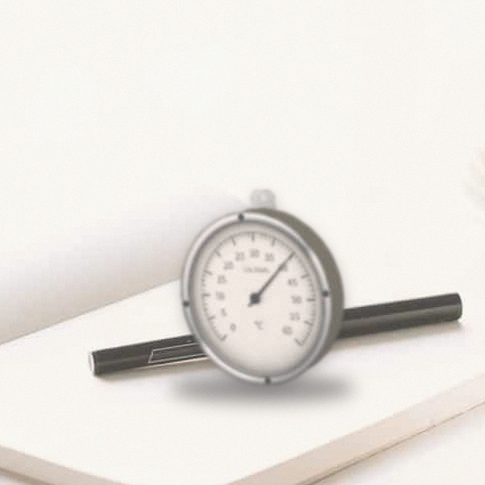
40; °C
